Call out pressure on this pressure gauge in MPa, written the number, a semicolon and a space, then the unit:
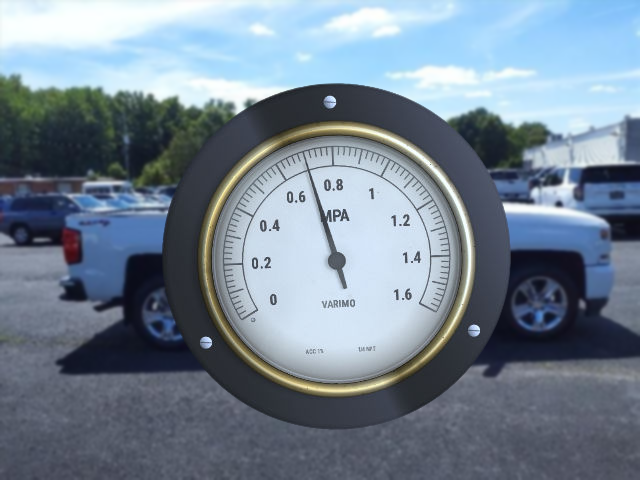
0.7; MPa
